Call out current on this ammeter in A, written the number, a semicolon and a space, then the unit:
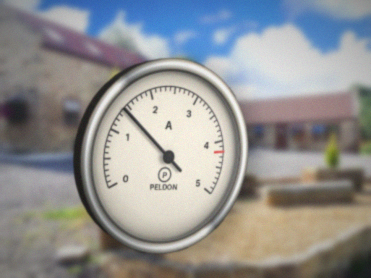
1.4; A
